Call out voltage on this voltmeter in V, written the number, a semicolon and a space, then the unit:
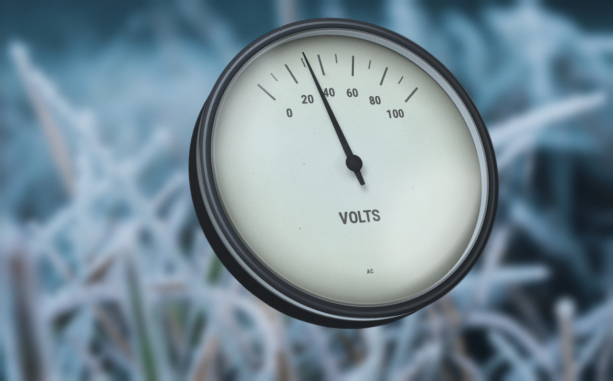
30; V
